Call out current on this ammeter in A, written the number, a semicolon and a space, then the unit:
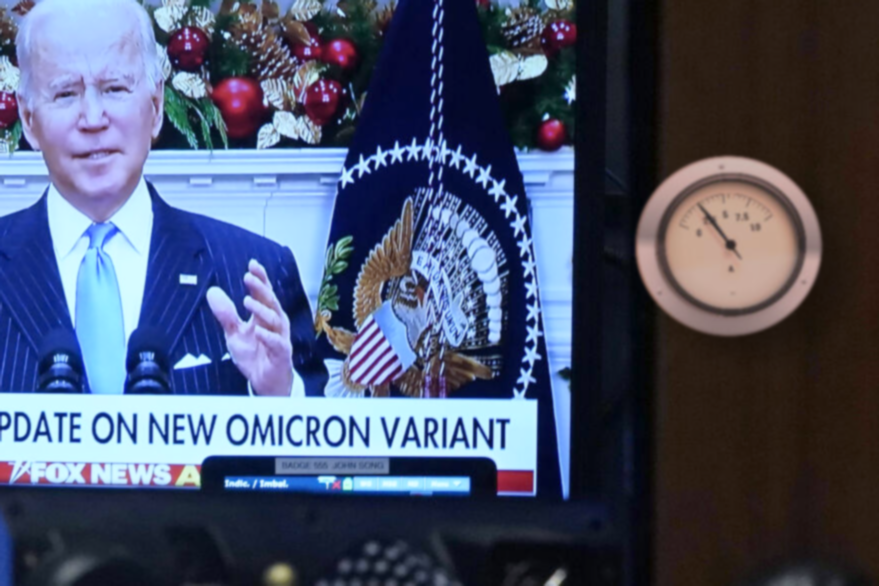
2.5; A
